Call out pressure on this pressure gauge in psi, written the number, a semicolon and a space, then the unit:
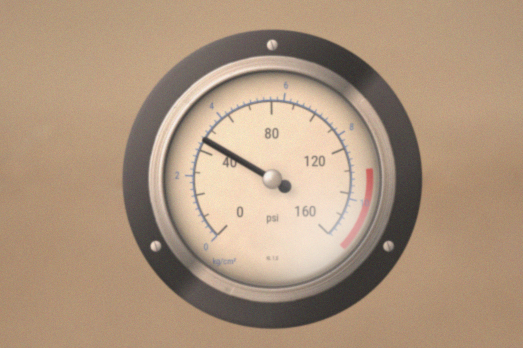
45; psi
